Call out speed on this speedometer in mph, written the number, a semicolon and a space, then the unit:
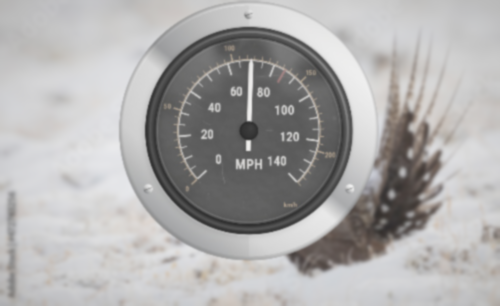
70; mph
